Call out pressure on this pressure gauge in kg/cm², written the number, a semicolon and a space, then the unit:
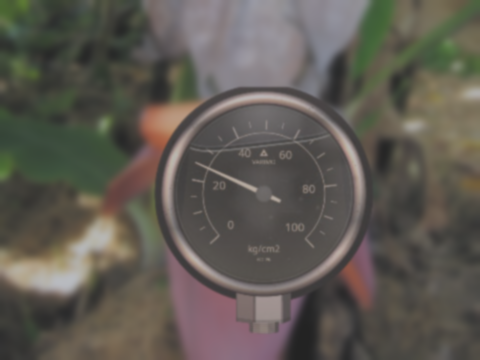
25; kg/cm²
